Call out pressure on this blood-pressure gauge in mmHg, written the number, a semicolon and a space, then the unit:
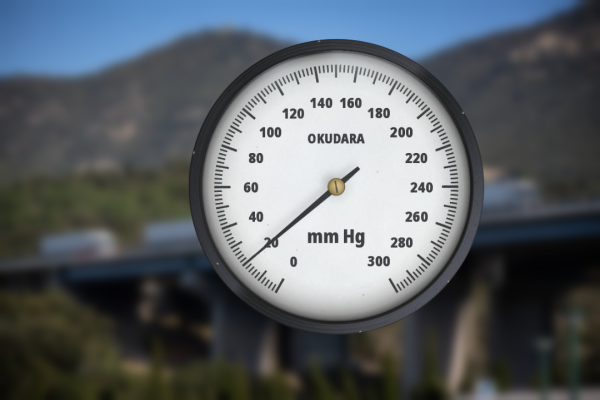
20; mmHg
